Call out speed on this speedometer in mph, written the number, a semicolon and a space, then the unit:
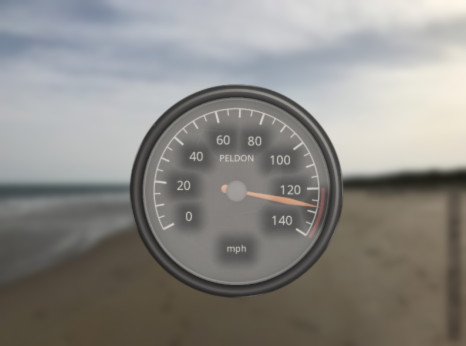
127.5; mph
